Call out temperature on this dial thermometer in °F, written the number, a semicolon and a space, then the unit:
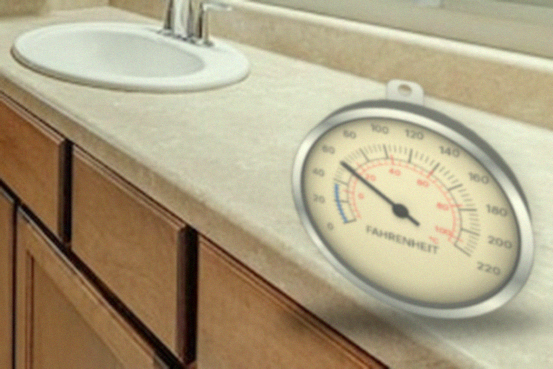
60; °F
